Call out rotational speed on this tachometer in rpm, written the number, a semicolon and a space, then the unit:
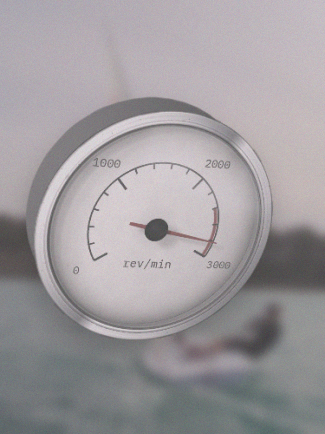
2800; rpm
